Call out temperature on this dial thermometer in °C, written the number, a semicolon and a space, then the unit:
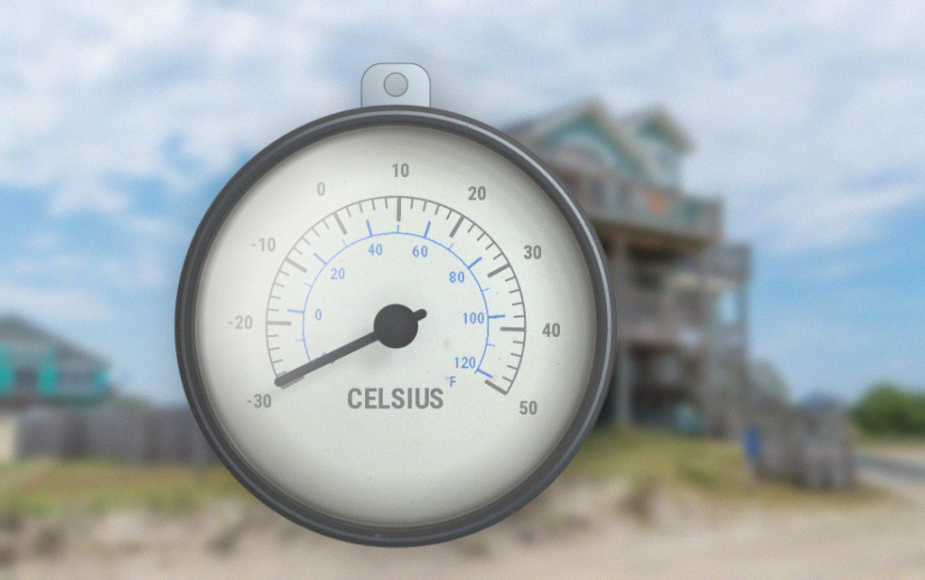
-29; °C
